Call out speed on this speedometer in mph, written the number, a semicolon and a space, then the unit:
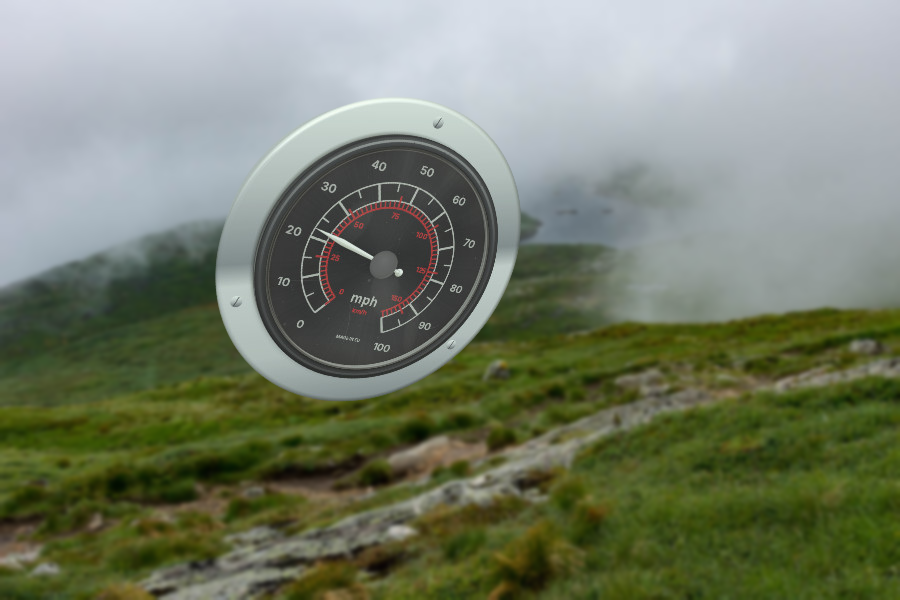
22.5; mph
